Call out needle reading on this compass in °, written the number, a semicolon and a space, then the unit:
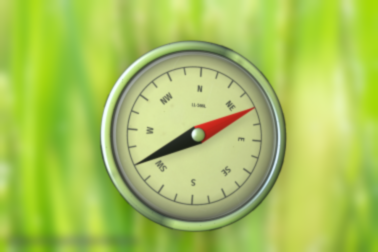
60; °
